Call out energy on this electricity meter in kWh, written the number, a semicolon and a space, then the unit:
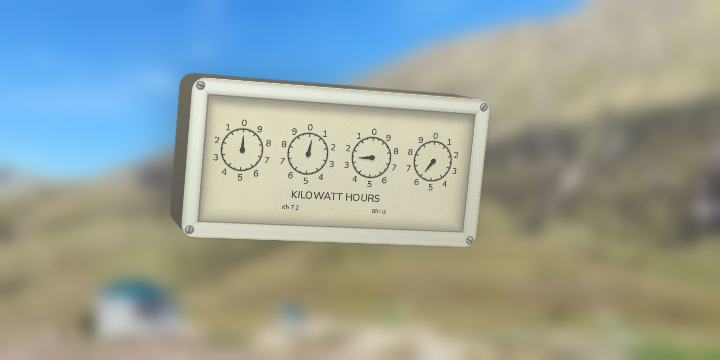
26; kWh
